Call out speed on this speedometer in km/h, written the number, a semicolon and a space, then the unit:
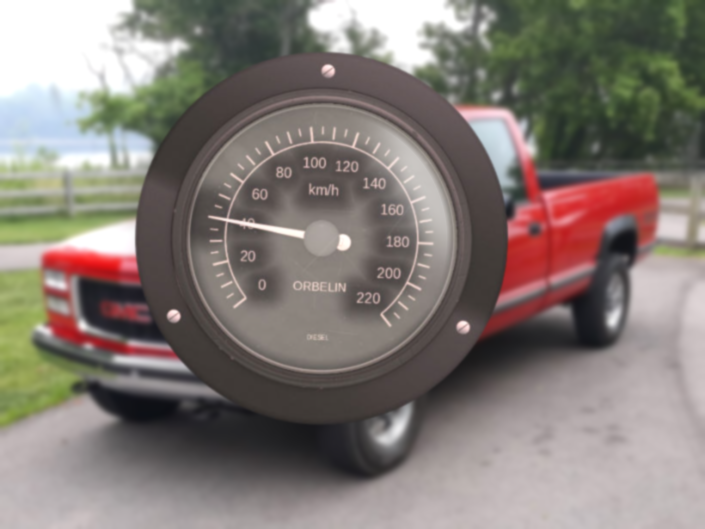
40; km/h
